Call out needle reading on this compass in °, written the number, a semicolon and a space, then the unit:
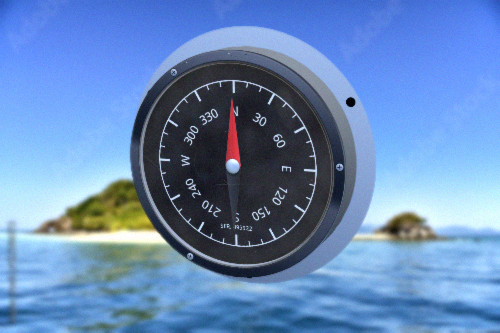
0; °
